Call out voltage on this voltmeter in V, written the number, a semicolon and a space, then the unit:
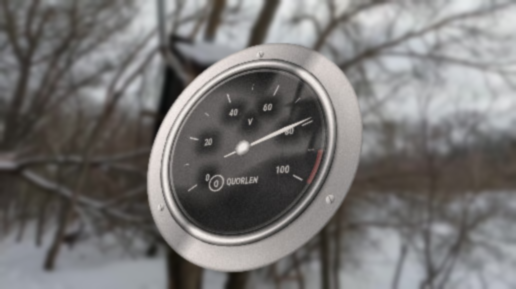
80; V
